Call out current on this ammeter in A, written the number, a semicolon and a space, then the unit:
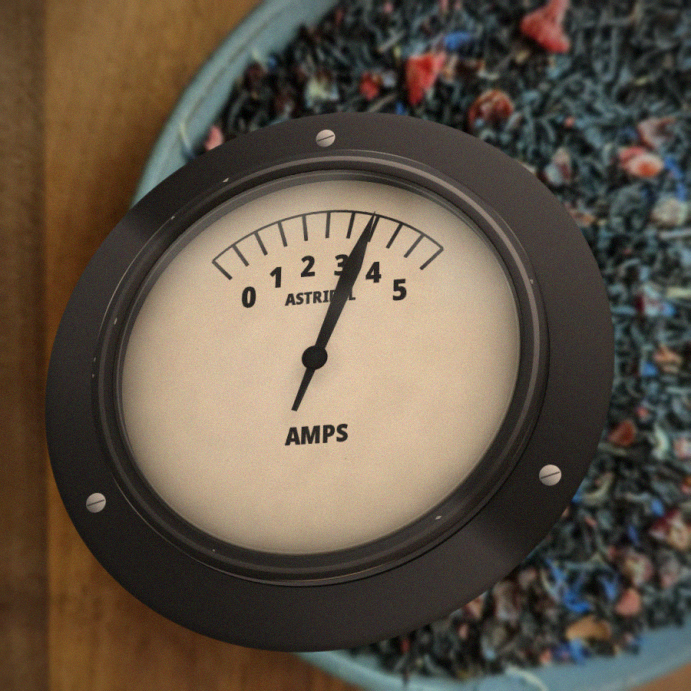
3.5; A
